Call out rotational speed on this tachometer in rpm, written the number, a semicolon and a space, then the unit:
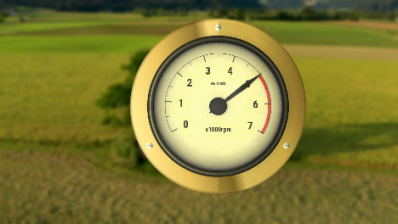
5000; rpm
